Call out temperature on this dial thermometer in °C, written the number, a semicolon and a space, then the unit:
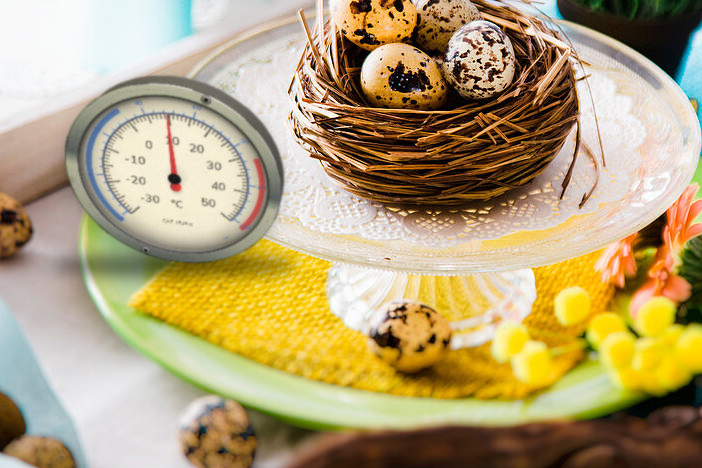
10; °C
